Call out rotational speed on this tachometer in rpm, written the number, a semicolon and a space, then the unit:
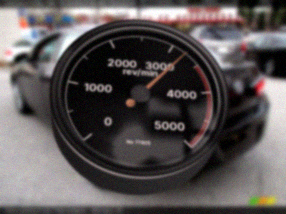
3250; rpm
